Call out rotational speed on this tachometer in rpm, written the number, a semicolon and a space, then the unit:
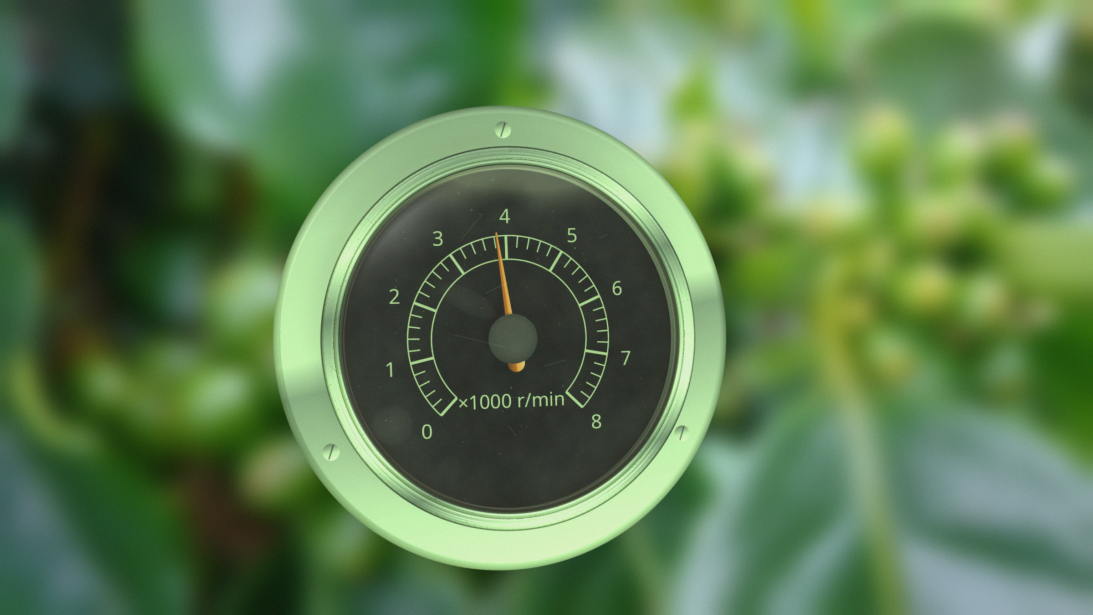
3800; rpm
